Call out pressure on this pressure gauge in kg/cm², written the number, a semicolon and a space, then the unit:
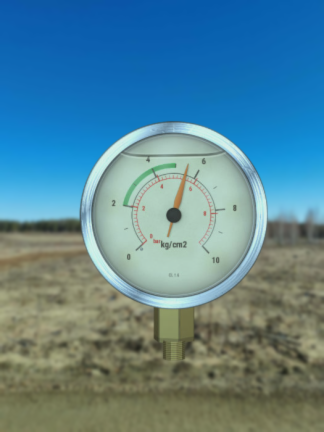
5.5; kg/cm²
